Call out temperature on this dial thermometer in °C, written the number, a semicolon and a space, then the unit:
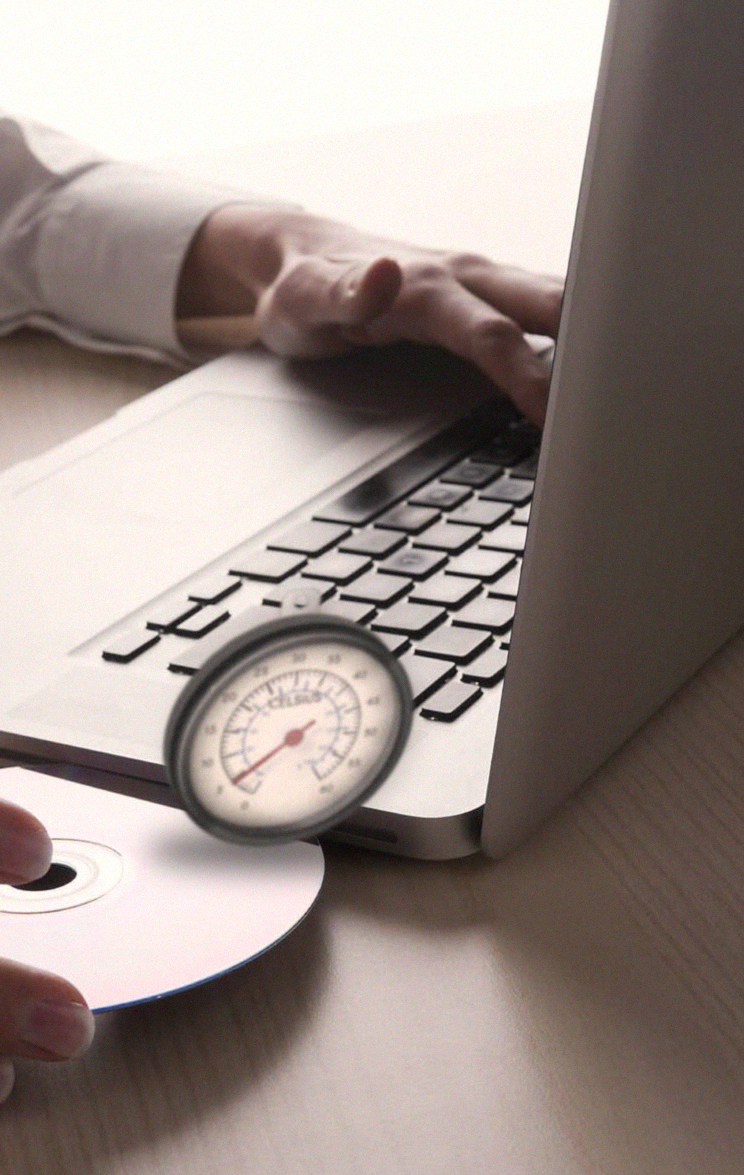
5; °C
